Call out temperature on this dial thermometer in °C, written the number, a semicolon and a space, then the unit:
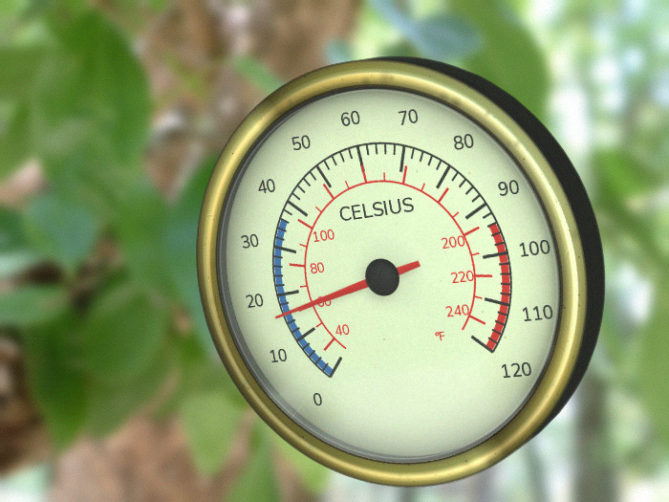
16; °C
